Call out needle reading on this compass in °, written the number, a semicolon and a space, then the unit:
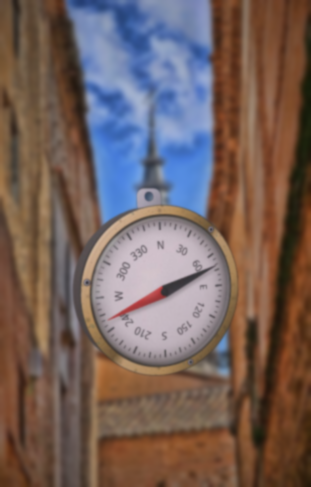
250; °
